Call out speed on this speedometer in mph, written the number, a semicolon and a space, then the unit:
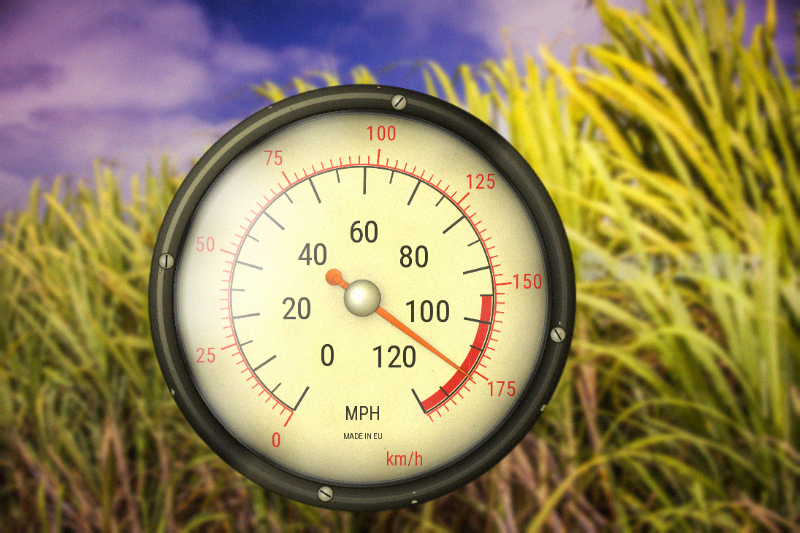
110; mph
